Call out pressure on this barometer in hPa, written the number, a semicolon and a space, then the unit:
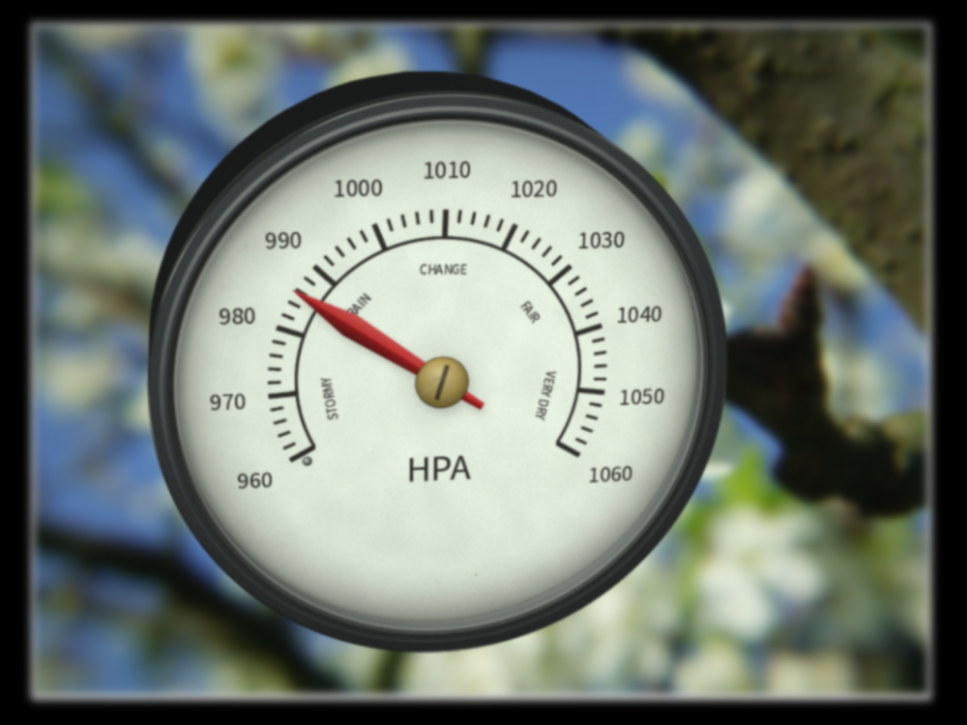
986; hPa
